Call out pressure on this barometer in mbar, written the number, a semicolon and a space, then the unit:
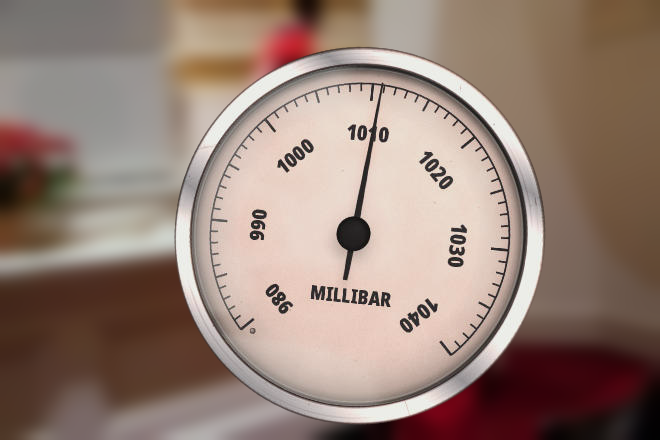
1011; mbar
